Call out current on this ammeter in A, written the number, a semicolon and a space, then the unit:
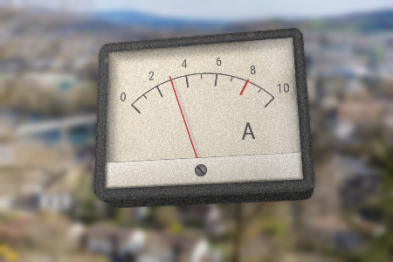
3; A
